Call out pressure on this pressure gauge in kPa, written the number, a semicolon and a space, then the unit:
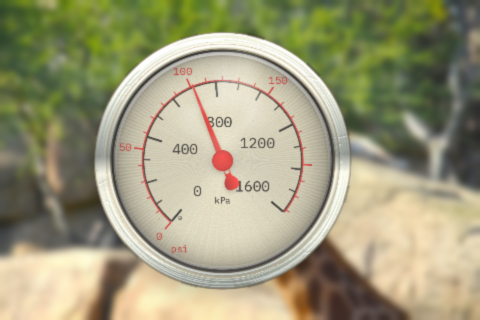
700; kPa
